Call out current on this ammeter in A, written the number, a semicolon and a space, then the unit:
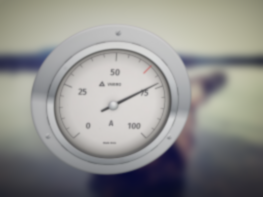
72.5; A
